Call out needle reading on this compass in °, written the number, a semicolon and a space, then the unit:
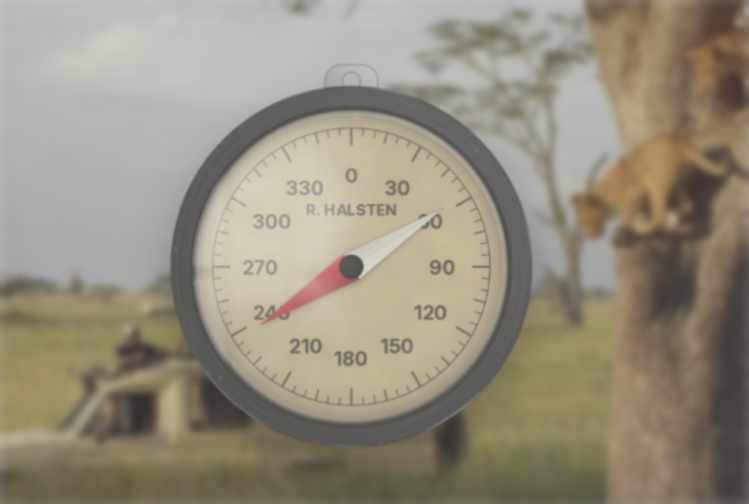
237.5; °
